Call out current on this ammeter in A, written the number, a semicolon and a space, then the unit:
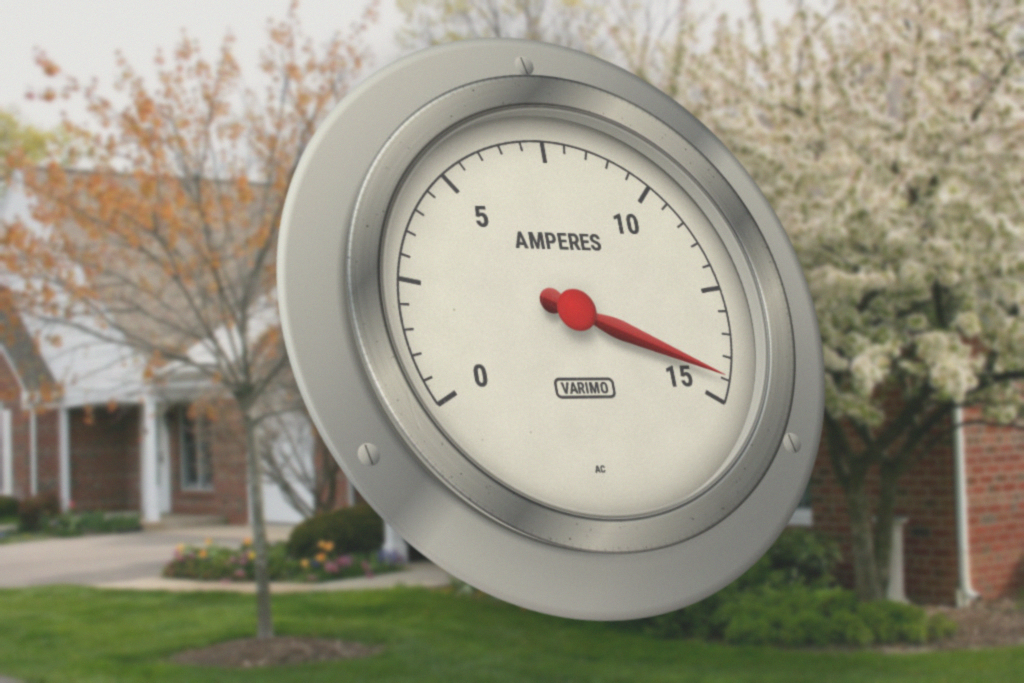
14.5; A
